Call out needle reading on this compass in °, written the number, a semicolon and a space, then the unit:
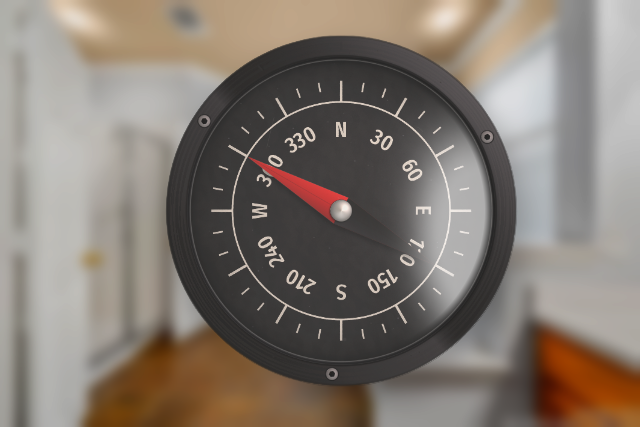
300; °
